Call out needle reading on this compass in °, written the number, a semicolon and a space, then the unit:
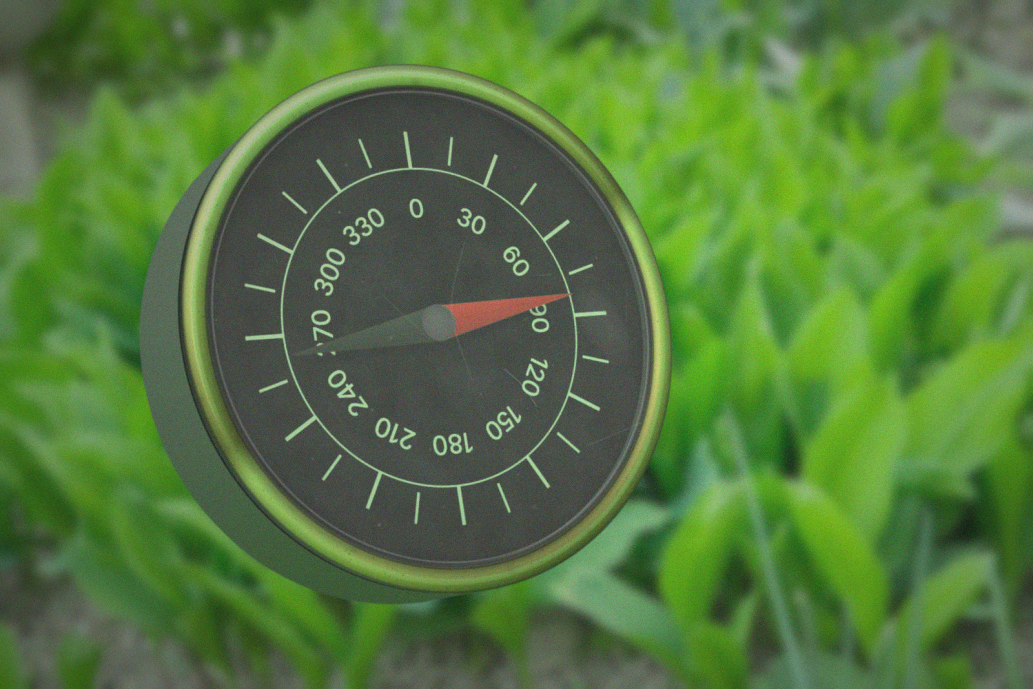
82.5; °
